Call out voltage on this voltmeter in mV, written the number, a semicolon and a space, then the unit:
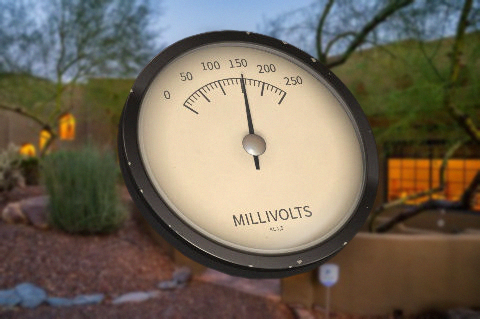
150; mV
